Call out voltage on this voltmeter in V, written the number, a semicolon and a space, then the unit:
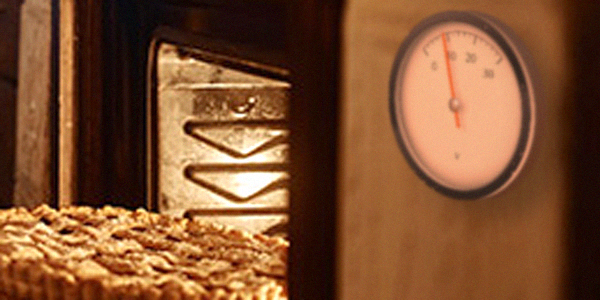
10; V
